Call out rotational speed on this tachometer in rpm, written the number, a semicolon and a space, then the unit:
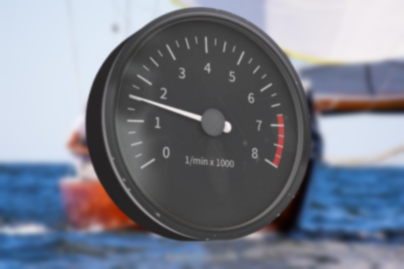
1500; rpm
